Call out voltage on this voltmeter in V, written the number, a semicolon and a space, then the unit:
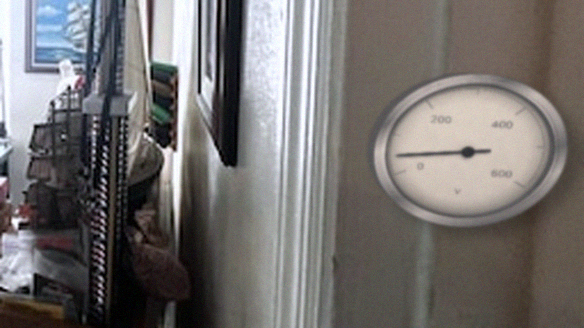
50; V
